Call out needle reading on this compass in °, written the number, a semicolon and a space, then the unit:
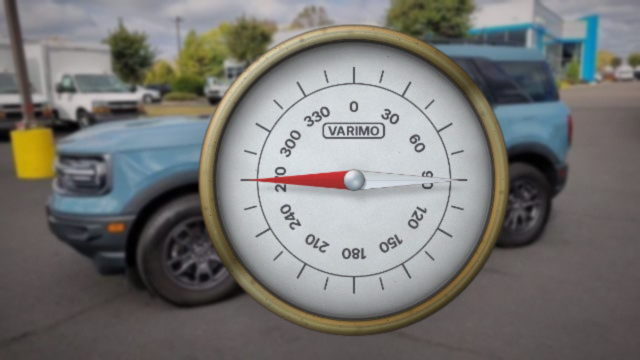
270; °
